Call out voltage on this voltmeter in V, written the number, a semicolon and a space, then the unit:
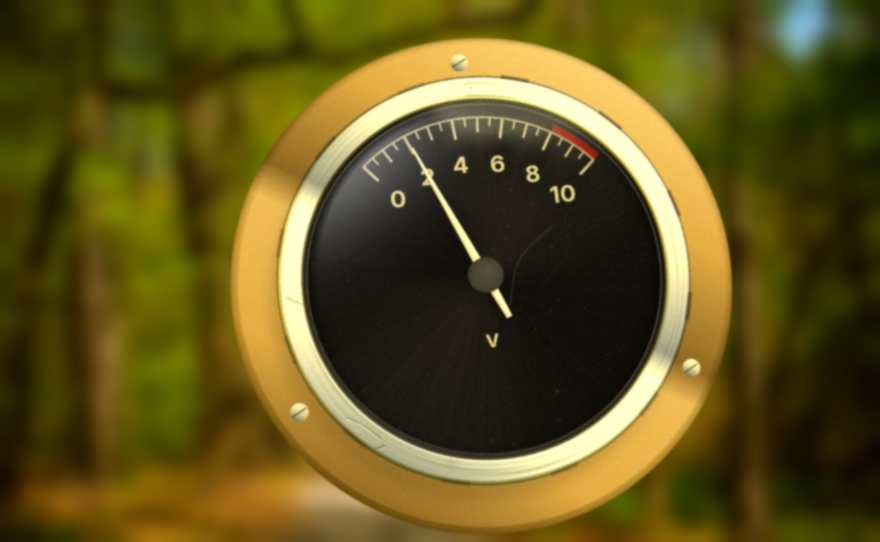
2; V
